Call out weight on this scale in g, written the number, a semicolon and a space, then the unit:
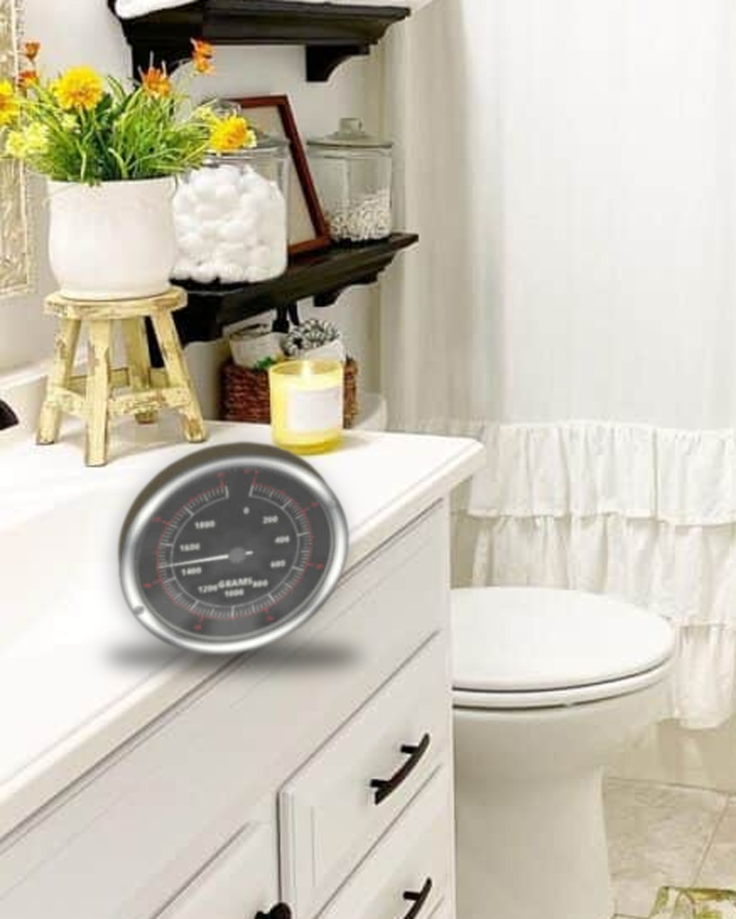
1500; g
